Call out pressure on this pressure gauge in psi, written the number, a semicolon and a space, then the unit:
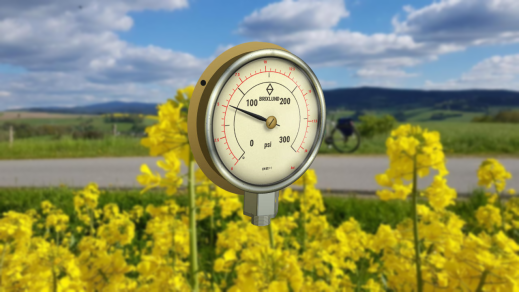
75; psi
